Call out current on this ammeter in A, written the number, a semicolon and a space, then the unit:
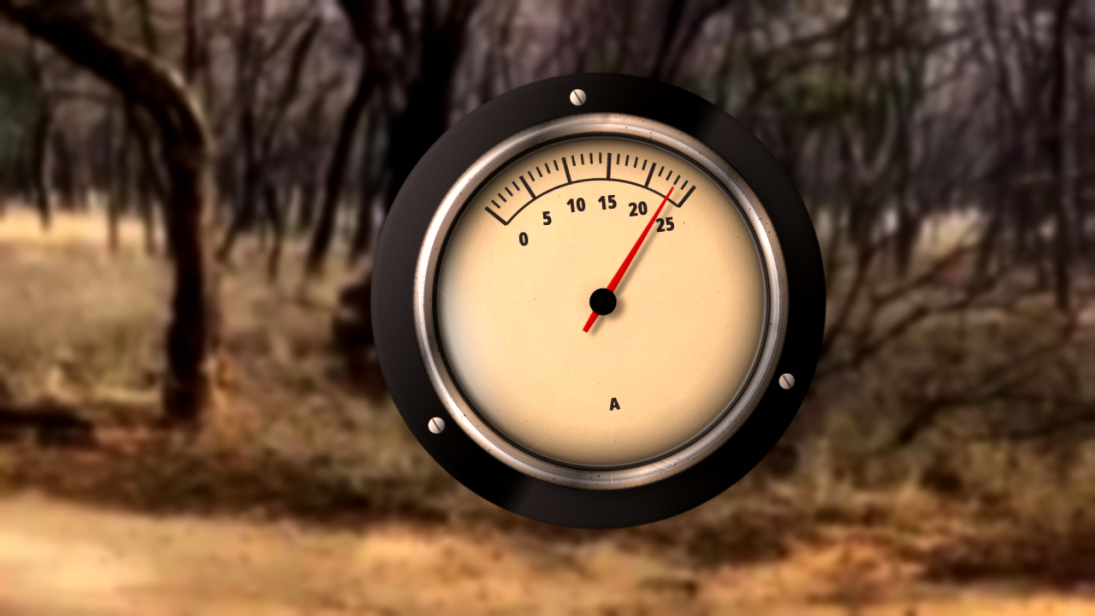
23; A
